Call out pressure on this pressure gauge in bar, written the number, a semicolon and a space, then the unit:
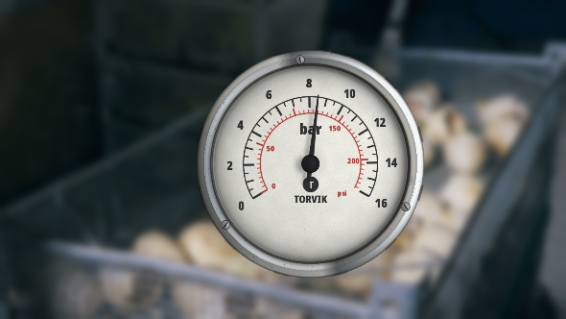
8.5; bar
